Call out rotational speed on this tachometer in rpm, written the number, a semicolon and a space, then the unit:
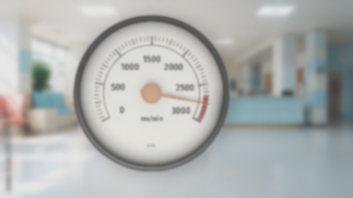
2750; rpm
